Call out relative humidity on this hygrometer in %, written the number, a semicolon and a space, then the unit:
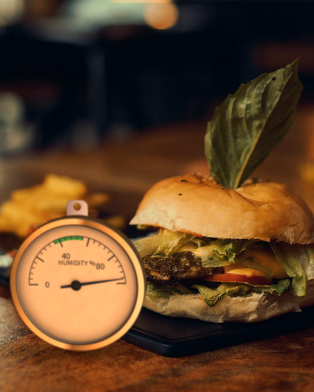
96; %
